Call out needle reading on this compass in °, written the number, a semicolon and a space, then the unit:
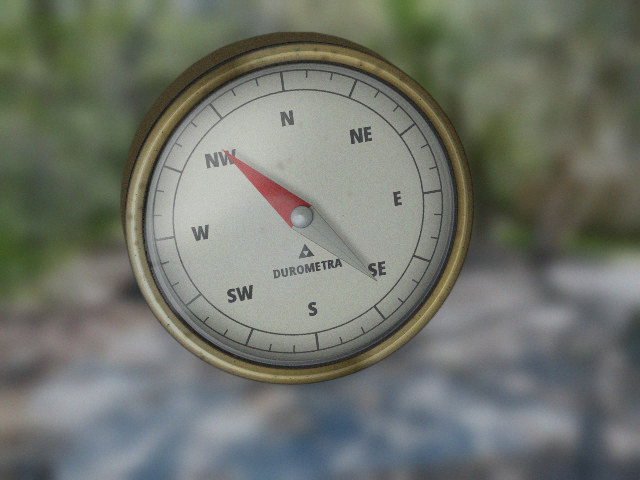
320; °
